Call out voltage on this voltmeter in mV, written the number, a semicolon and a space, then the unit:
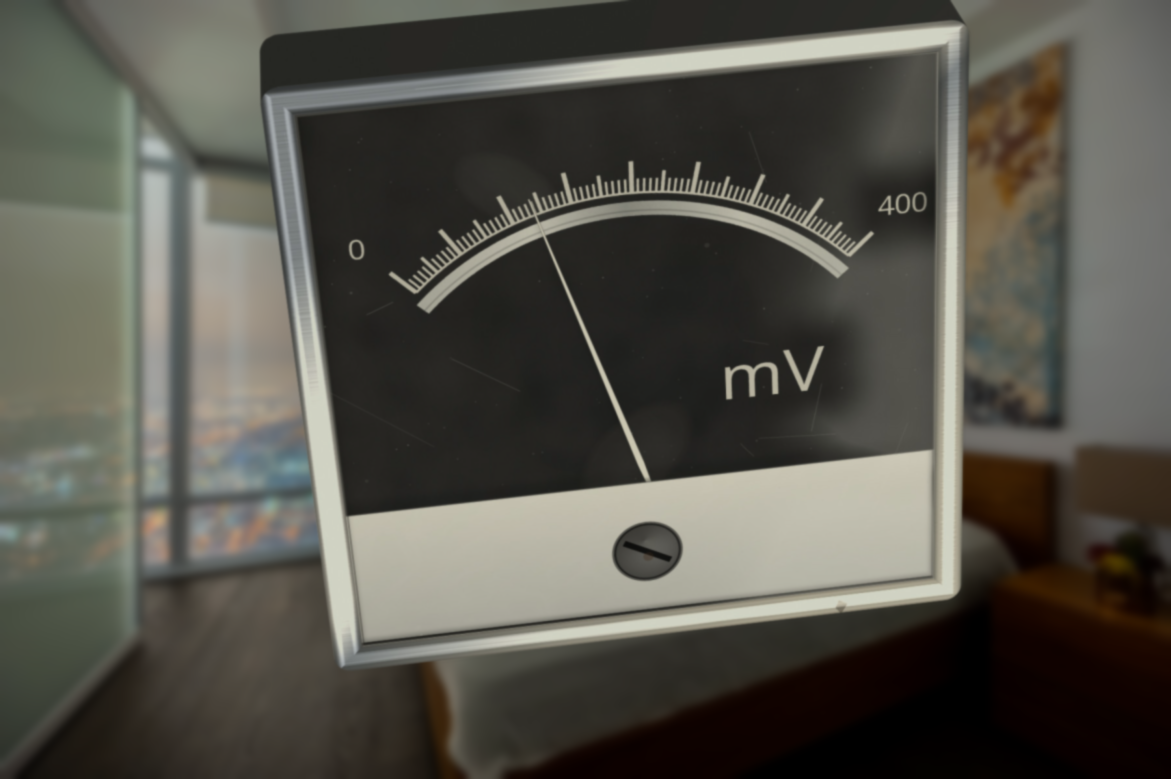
120; mV
